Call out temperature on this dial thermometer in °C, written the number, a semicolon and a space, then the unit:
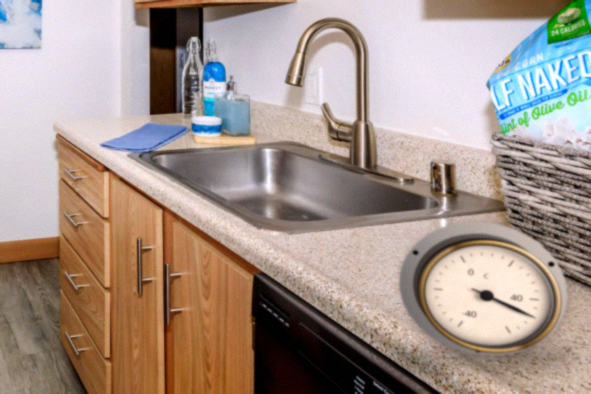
48; °C
